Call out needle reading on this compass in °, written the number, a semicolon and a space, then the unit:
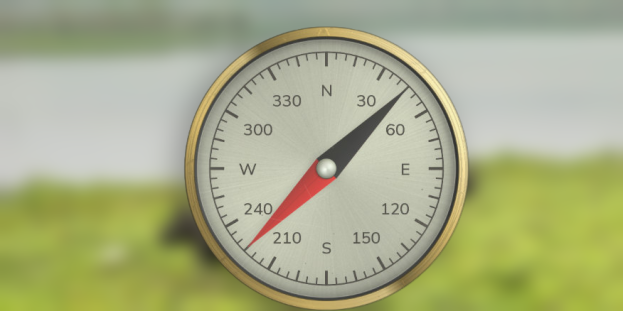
225; °
